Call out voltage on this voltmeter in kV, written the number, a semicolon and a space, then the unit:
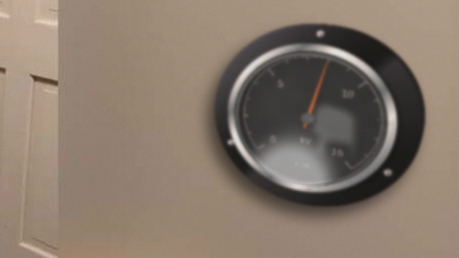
8; kV
